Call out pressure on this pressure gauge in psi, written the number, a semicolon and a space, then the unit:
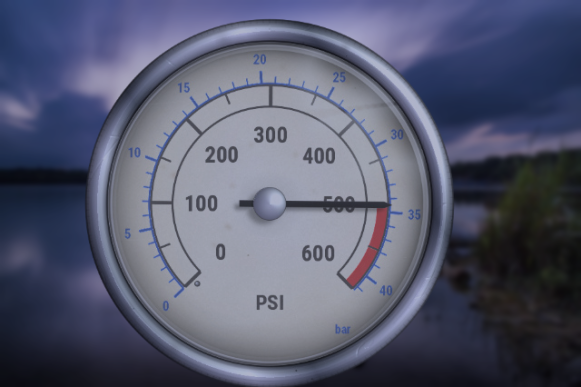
500; psi
